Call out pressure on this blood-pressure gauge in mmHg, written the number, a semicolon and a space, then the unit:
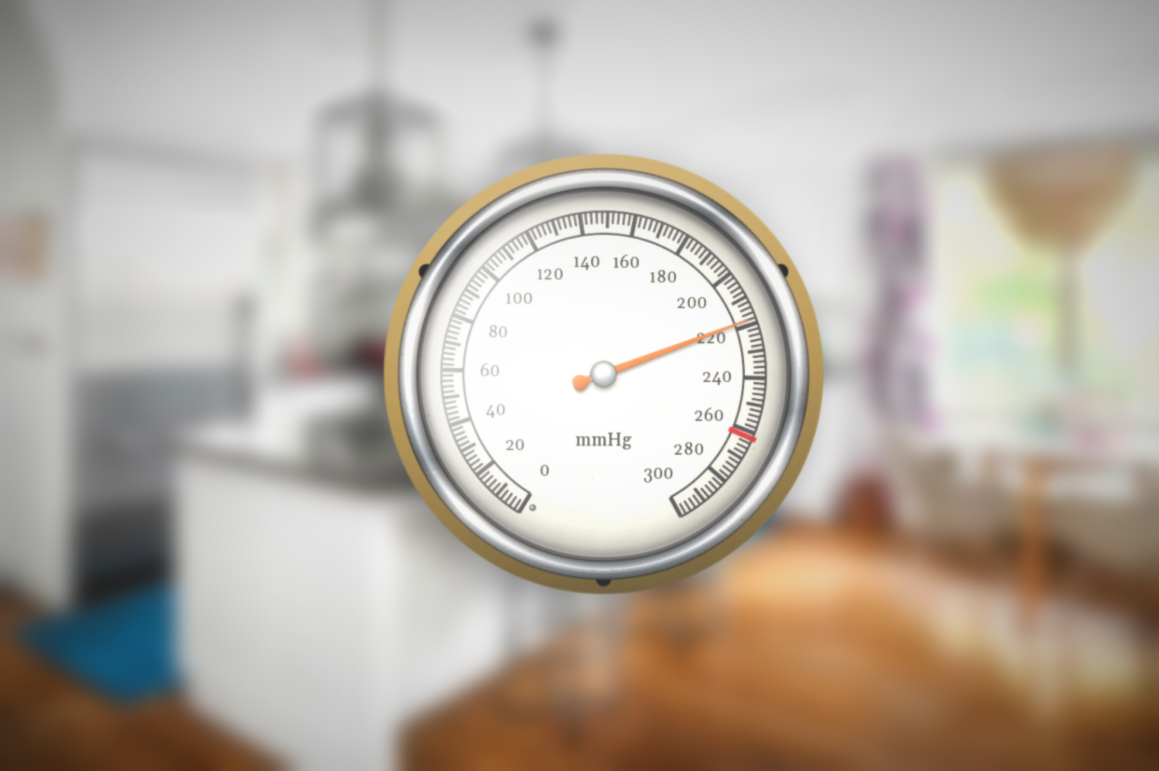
218; mmHg
